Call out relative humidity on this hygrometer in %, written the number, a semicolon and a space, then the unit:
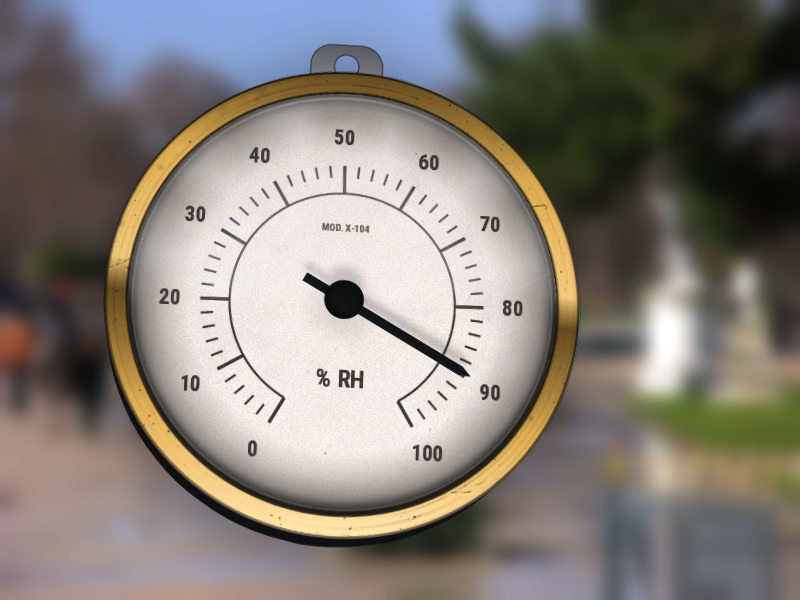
90; %
